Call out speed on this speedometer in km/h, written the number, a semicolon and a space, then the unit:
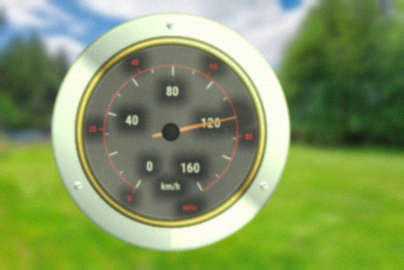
120; km/h
